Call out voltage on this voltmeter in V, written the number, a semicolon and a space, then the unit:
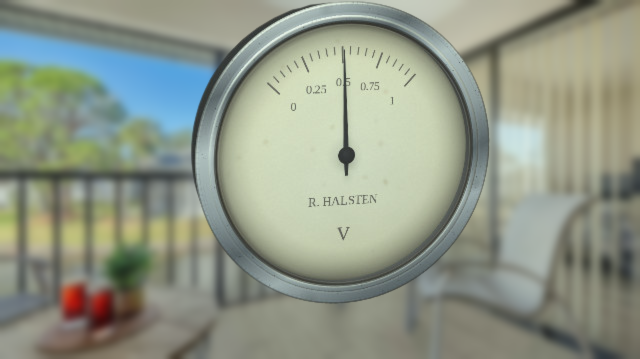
0.5; V
